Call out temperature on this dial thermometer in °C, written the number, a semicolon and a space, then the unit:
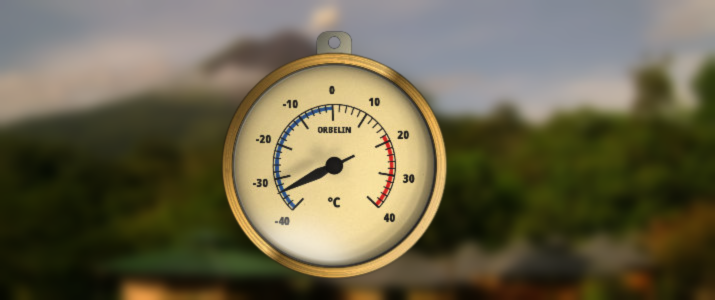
-34; °C
